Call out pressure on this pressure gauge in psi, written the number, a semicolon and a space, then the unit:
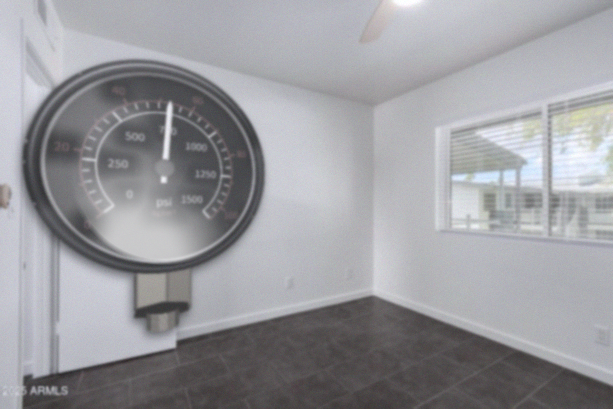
750; psi
